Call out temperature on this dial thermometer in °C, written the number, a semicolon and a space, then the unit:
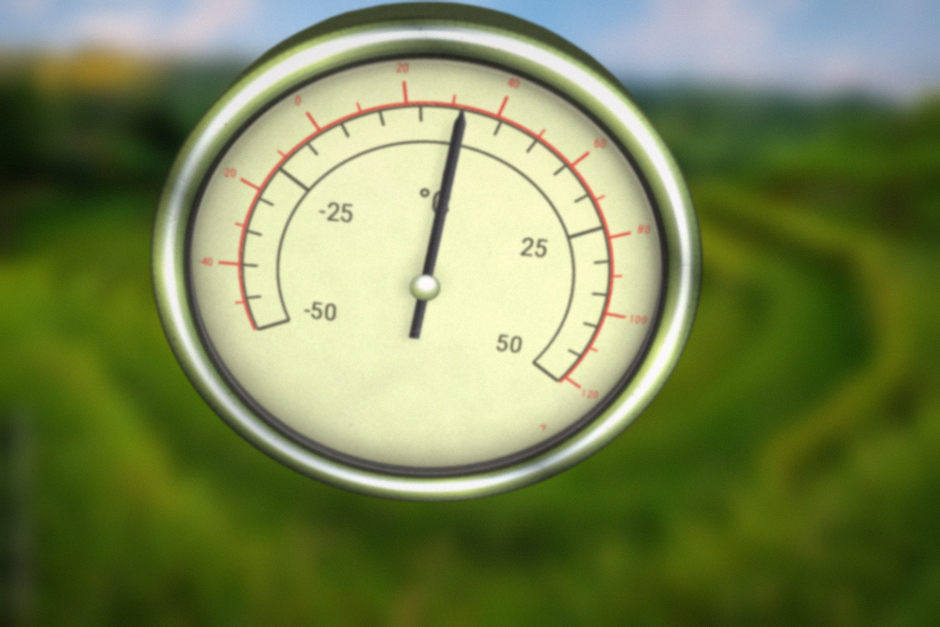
0; °C
